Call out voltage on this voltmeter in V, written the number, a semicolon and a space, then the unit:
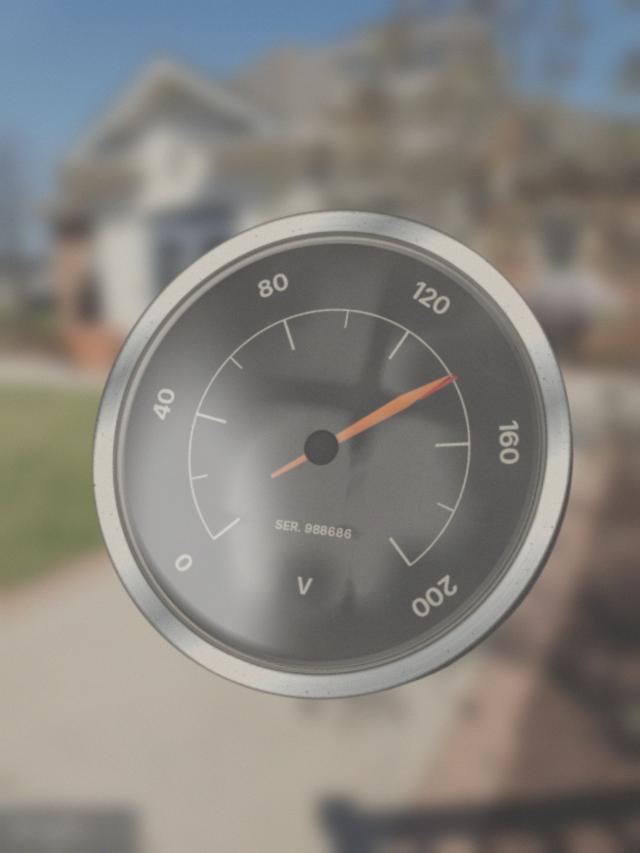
140; V
